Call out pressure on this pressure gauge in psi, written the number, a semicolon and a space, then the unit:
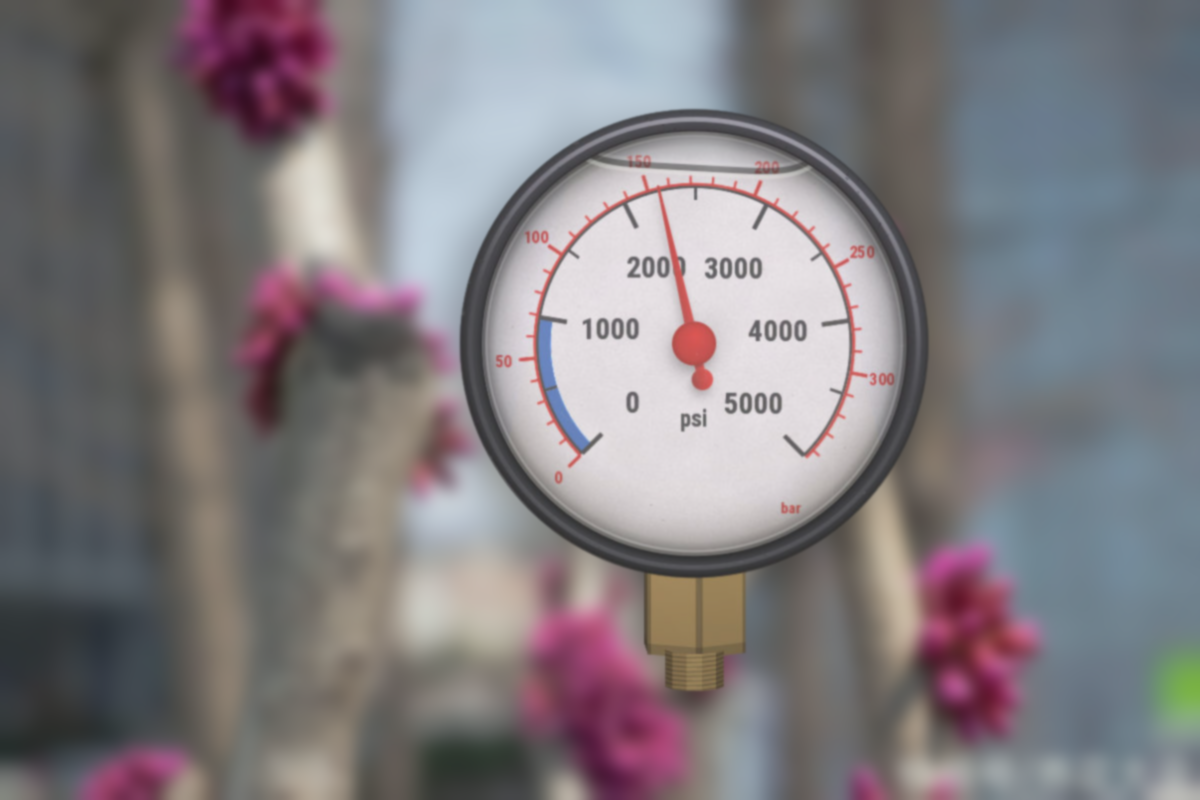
2250; psi
